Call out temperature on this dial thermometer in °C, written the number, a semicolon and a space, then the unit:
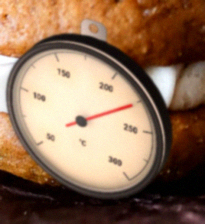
225; °C
